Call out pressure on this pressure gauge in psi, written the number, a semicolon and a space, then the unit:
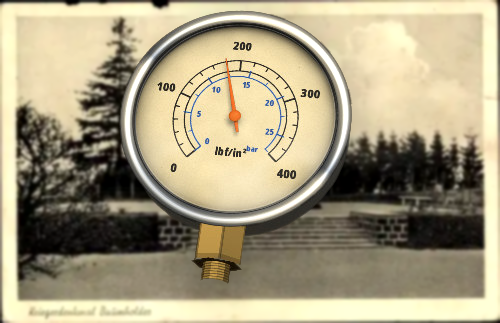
180; psi
